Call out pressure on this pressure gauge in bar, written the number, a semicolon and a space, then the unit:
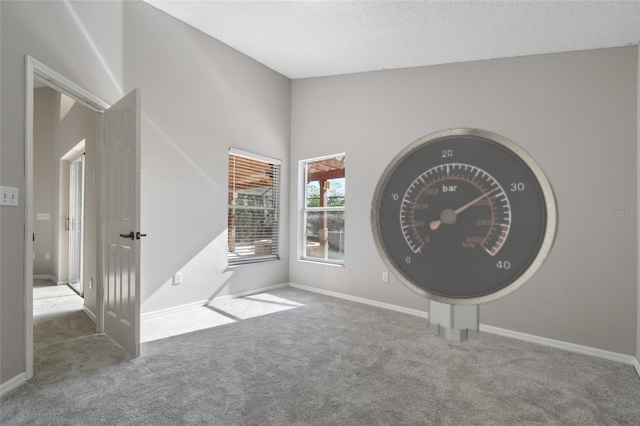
29; bar
